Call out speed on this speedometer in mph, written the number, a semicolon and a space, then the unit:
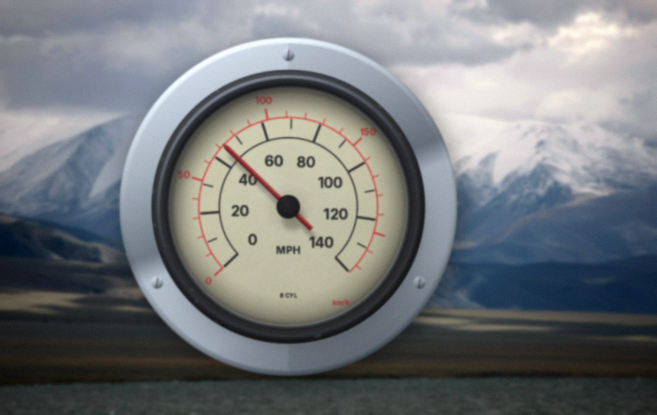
45; mph
